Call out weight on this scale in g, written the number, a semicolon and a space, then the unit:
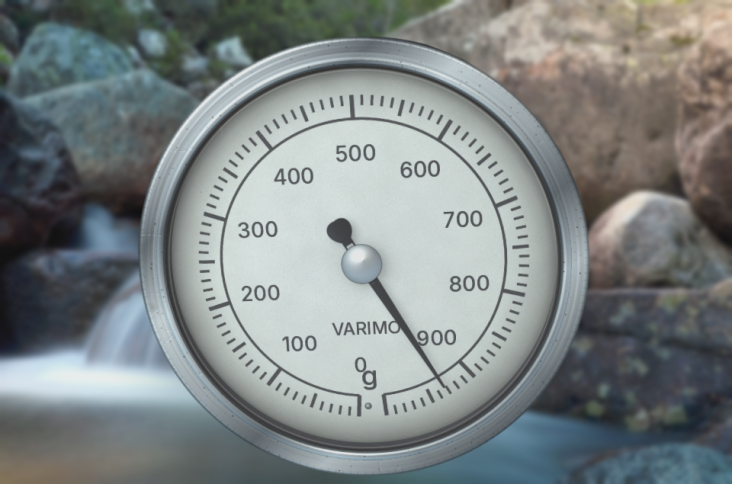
930; g
